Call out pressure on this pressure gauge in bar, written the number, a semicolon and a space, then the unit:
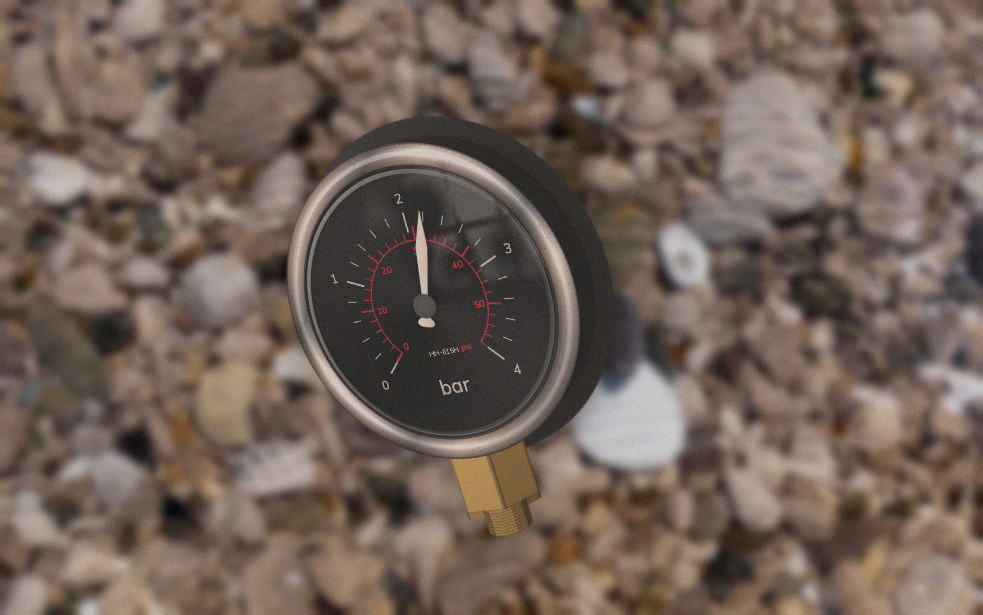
2.2; bar
